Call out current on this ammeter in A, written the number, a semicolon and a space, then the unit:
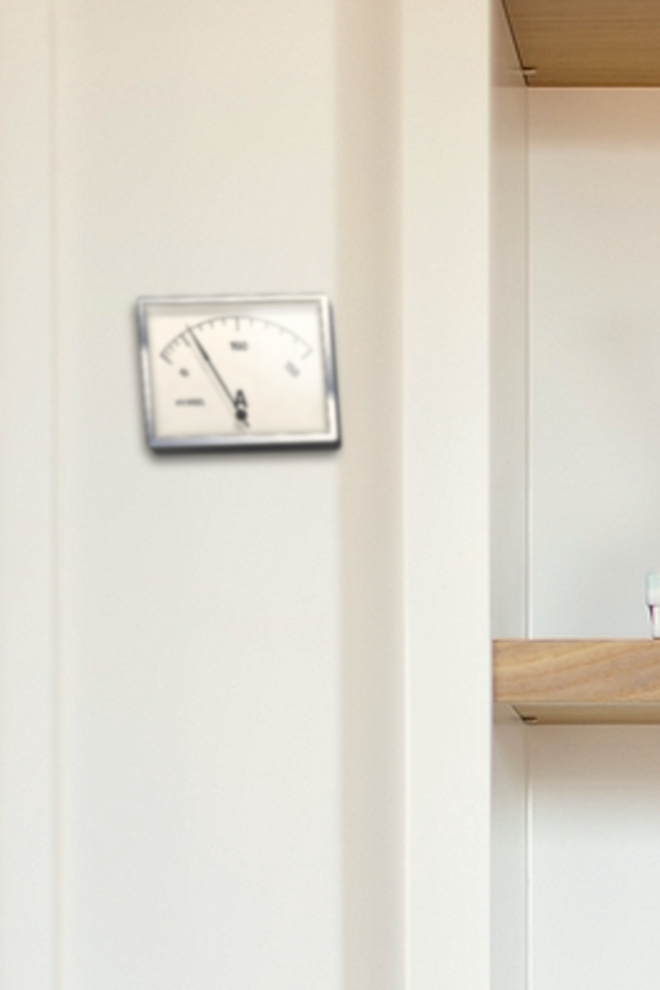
60; A
